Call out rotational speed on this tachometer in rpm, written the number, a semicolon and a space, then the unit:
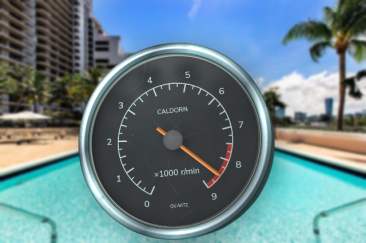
8500; rpm
